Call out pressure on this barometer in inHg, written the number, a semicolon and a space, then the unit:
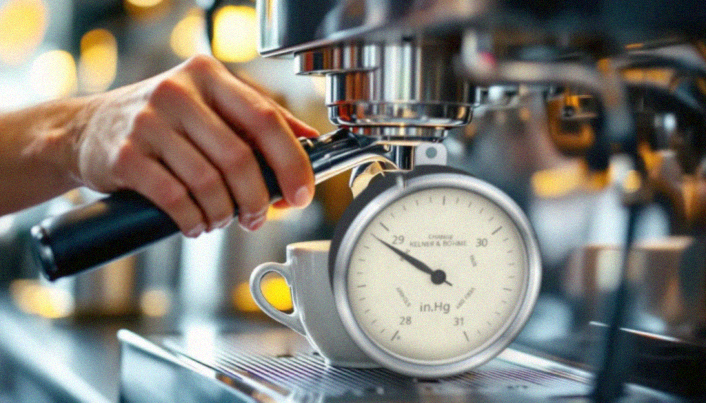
28.9; inHg
